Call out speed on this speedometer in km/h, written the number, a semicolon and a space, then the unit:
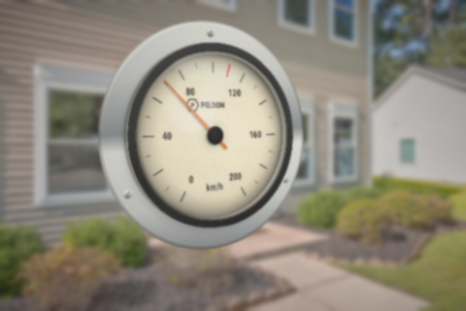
70; km/h
